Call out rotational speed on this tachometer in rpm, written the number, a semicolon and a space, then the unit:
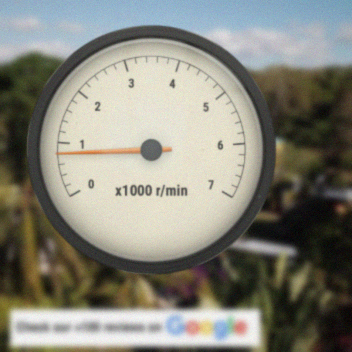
800; rpm
